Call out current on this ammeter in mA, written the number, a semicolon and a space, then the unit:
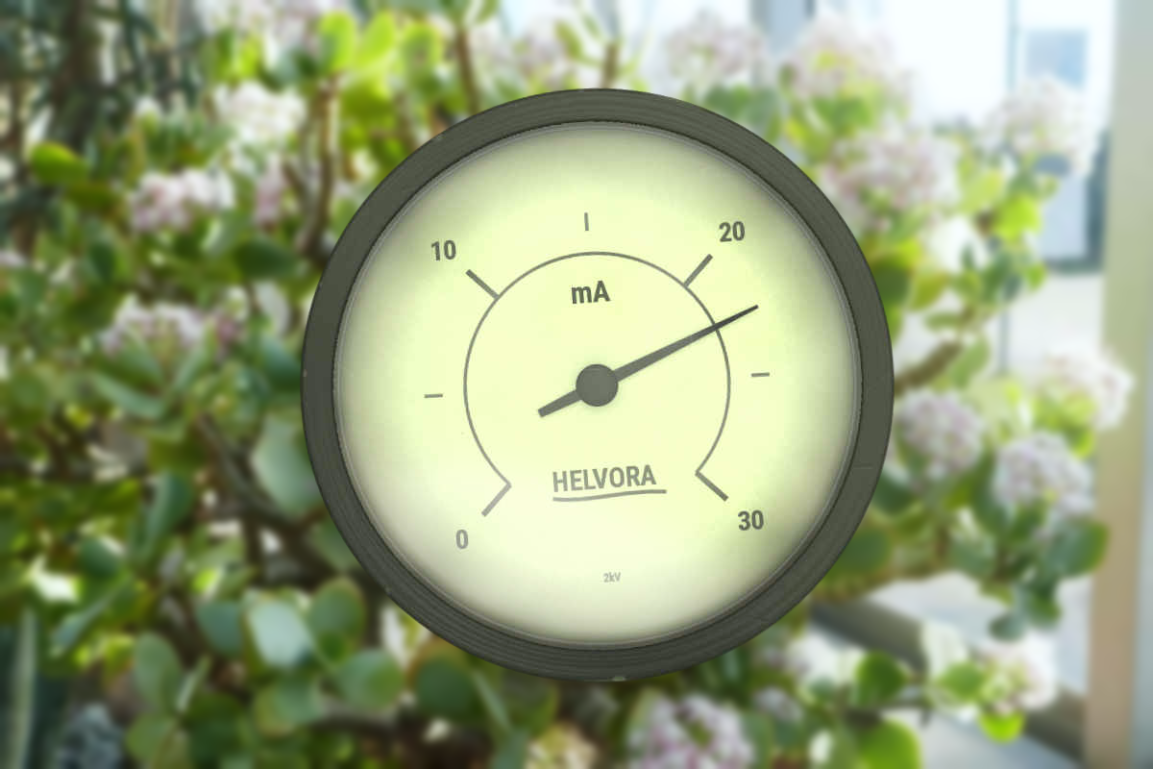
22.5; mA
